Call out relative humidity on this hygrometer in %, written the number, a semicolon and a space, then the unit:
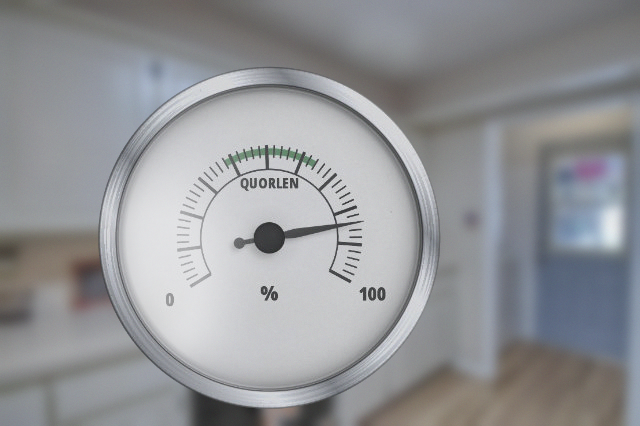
84; %
